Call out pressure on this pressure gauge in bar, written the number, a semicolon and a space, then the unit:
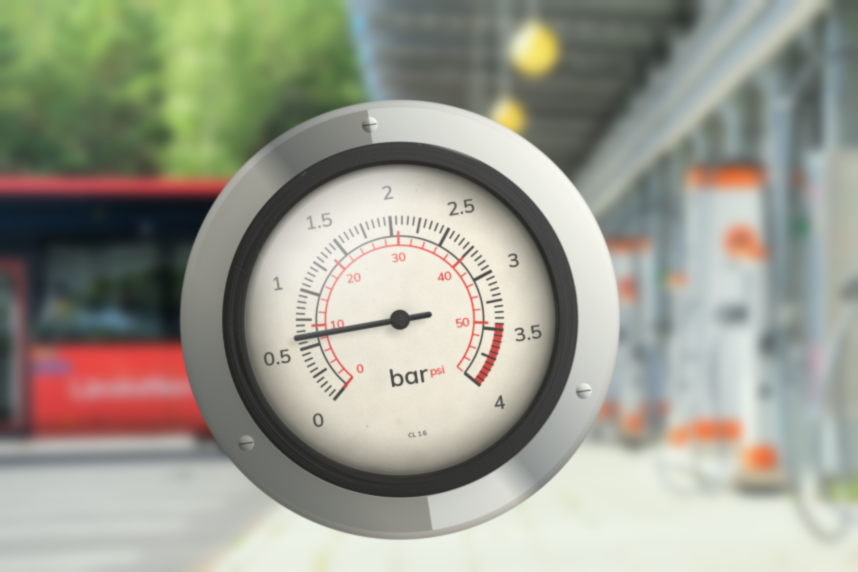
0.6; bar
